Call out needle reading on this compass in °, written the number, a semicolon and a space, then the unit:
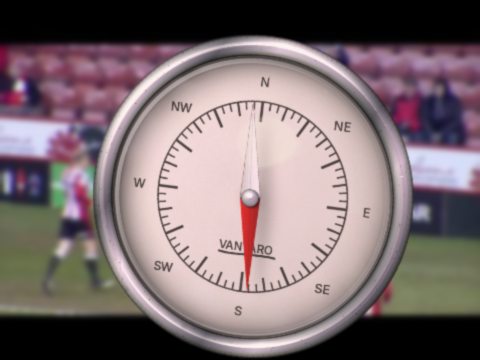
175; °
